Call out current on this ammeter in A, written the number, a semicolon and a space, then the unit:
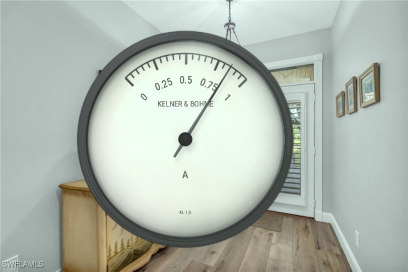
0.85; A
